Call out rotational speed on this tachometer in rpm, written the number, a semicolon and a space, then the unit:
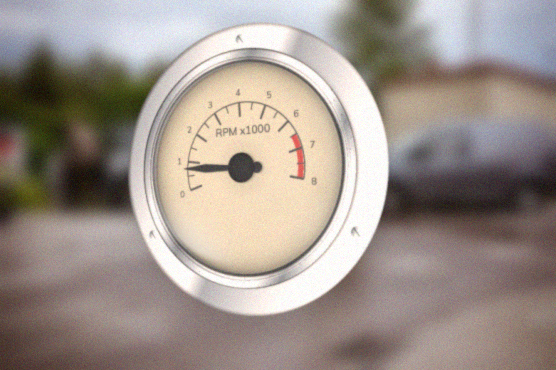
750; rpm
